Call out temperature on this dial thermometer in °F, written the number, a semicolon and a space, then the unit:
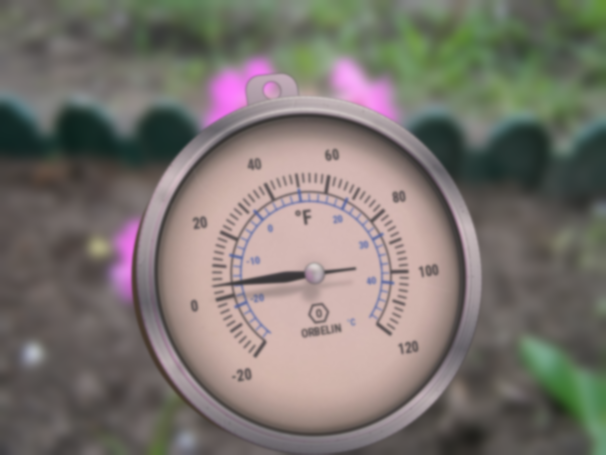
4; °F
